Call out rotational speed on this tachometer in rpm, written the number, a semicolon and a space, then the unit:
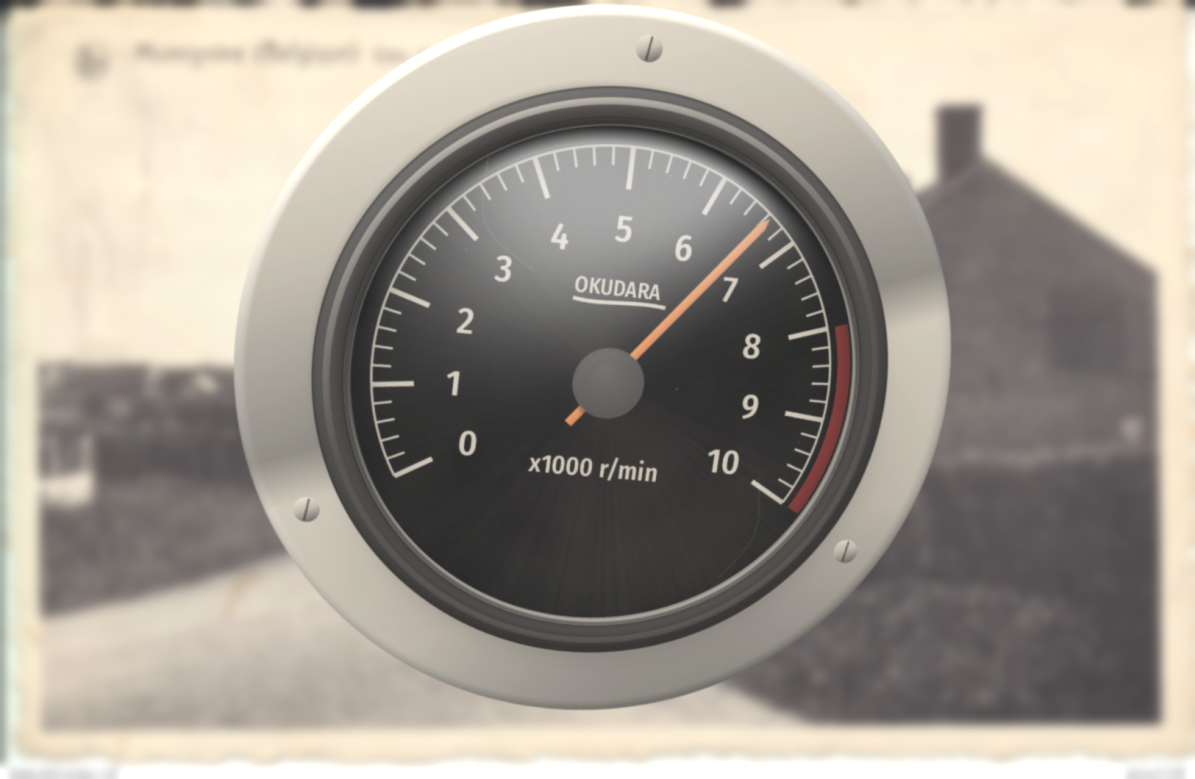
6600; rpm
